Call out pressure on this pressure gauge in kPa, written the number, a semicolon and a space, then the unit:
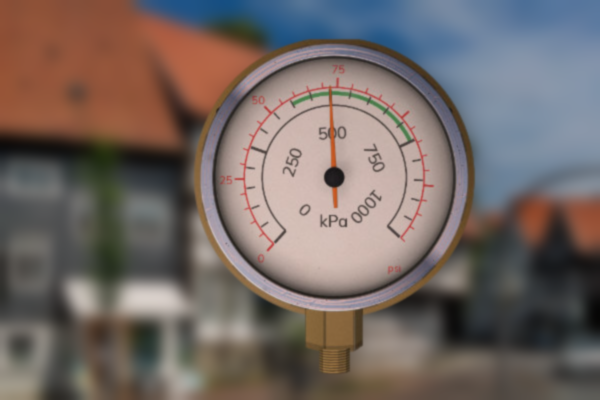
500; kPa
